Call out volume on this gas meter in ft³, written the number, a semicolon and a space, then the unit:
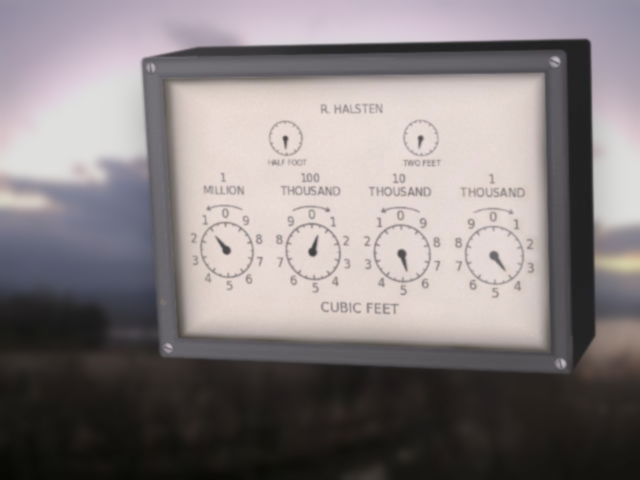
105400; ft³
